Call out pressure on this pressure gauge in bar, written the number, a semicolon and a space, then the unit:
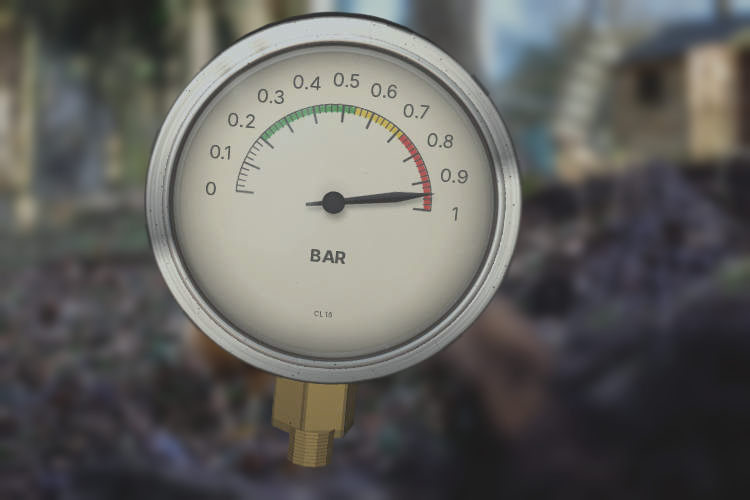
0.94; bar
